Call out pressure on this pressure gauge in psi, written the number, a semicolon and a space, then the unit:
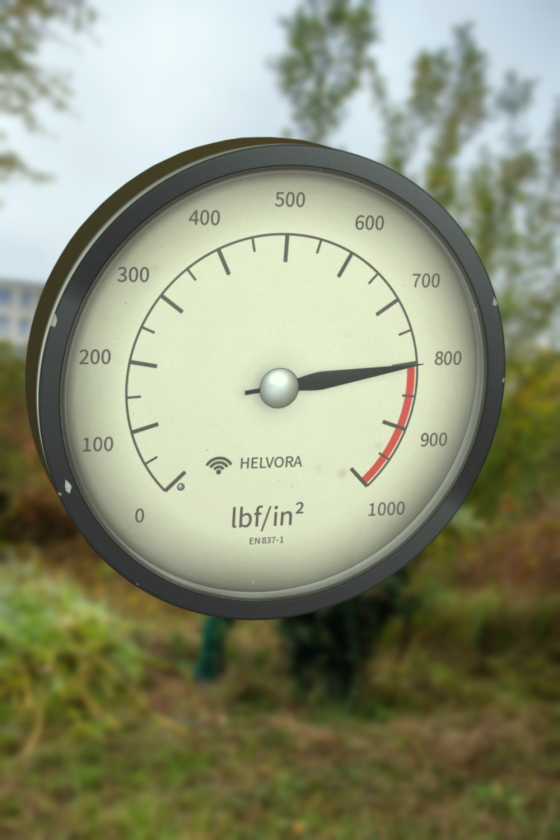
800; psi
